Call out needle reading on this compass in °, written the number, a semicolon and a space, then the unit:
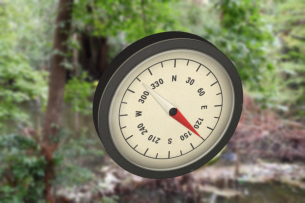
135; °
